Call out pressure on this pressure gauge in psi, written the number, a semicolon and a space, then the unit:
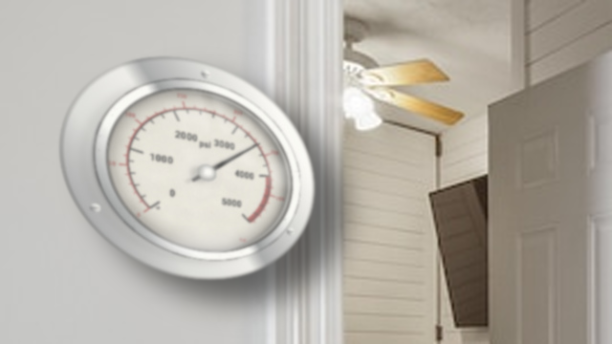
3400; psi
